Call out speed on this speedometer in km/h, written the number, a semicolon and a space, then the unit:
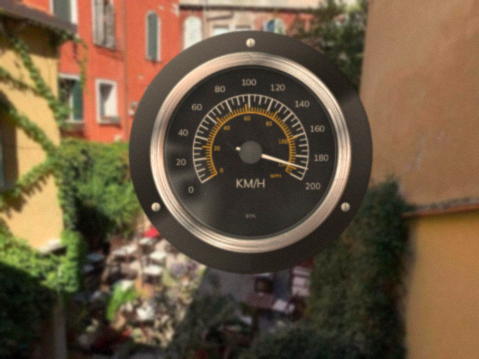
190; km/h
